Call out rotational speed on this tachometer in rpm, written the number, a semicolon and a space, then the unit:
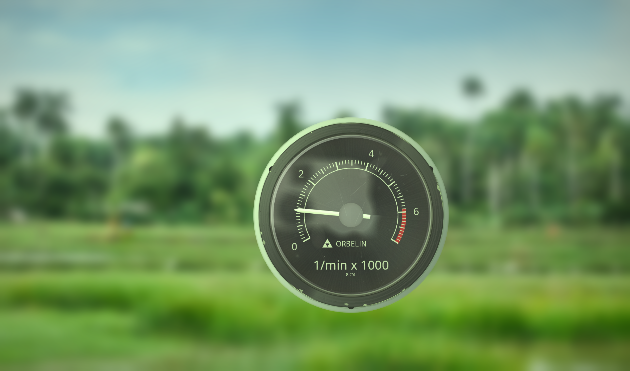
1000; rpm
